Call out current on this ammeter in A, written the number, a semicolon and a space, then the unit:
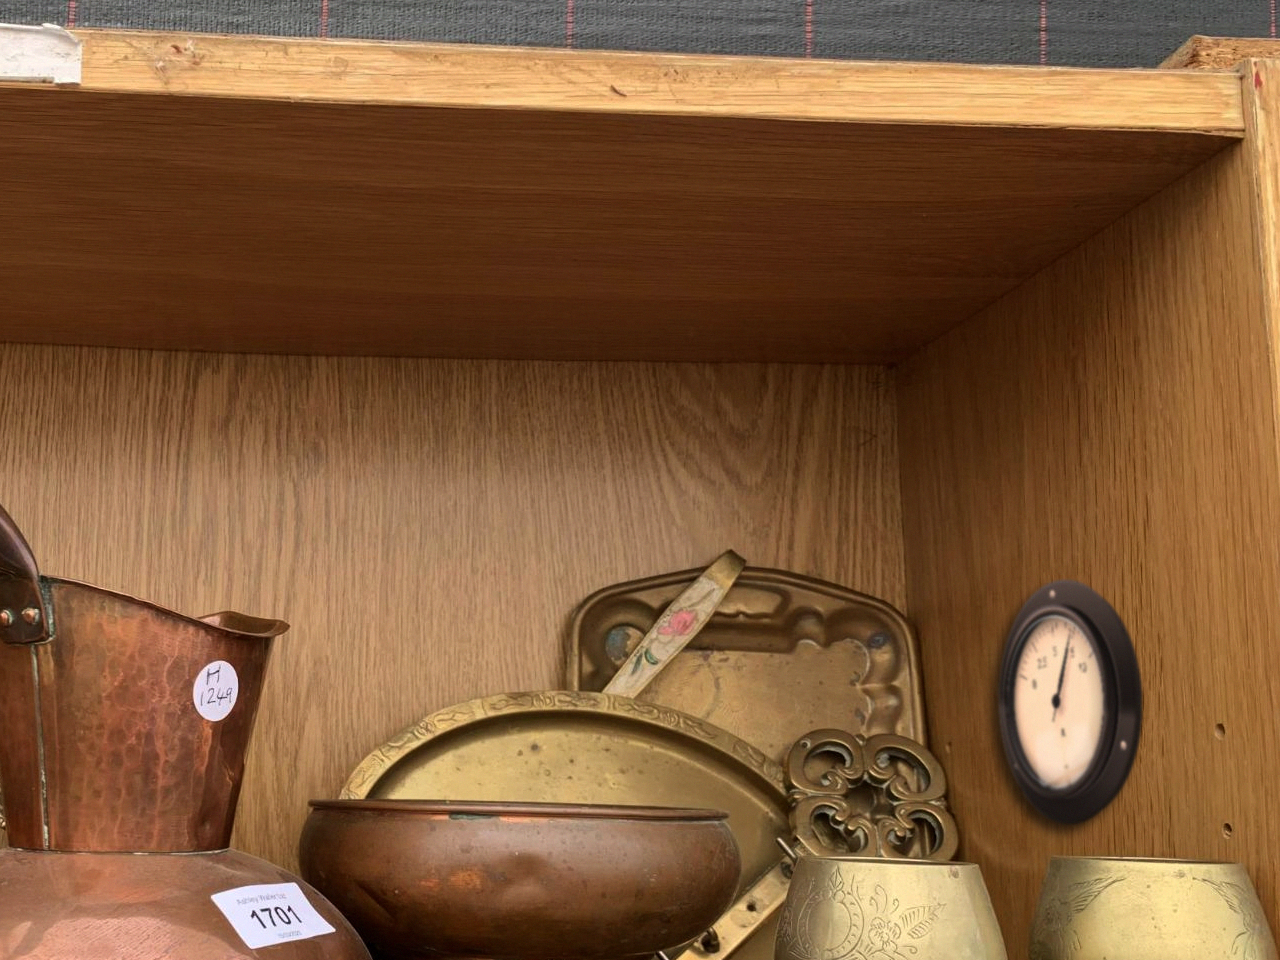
7.5; A
